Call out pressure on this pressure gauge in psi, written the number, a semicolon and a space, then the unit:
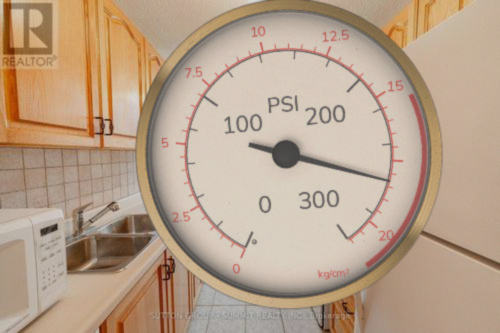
260; psi
